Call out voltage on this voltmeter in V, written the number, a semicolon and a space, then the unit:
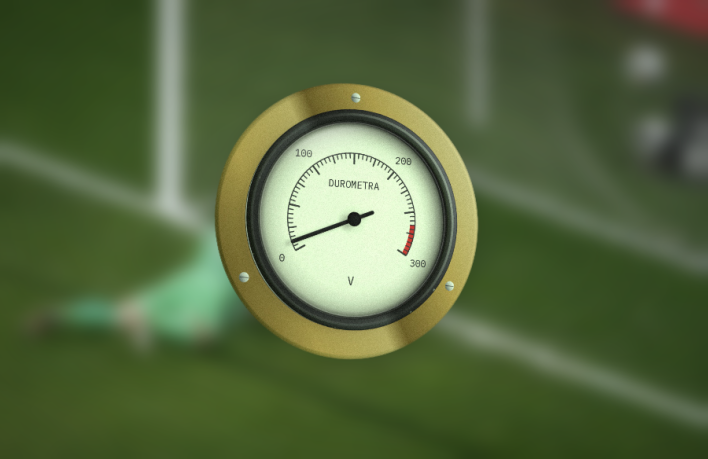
10; V
